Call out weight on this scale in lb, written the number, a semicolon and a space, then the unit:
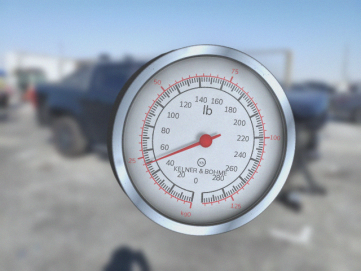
50; lb
